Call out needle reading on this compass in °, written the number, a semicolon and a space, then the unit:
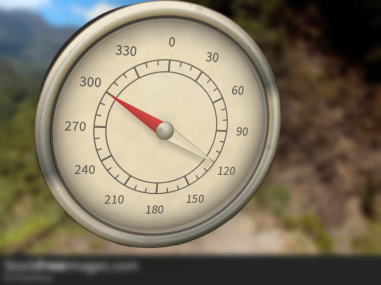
300; °
